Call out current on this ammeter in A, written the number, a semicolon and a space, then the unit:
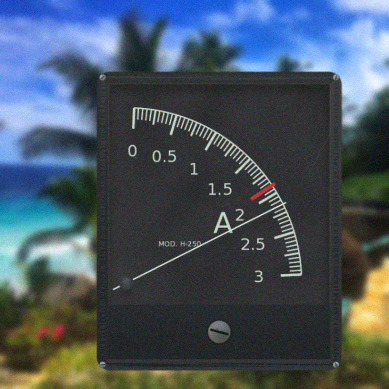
2.15; A
